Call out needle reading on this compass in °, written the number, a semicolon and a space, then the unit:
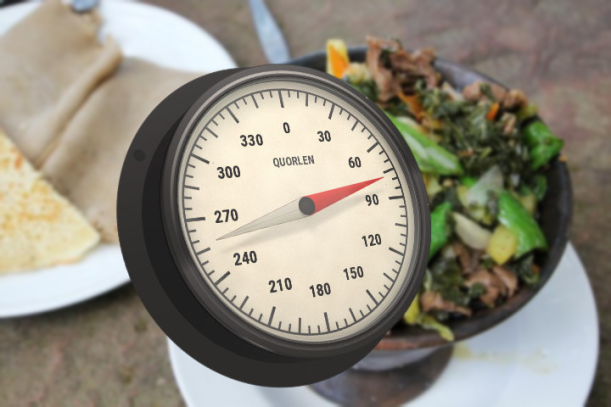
77.5; °
